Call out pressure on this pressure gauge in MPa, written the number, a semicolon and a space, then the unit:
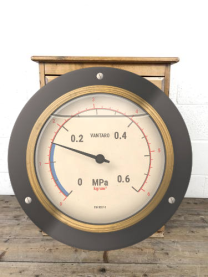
0.15; MPa
